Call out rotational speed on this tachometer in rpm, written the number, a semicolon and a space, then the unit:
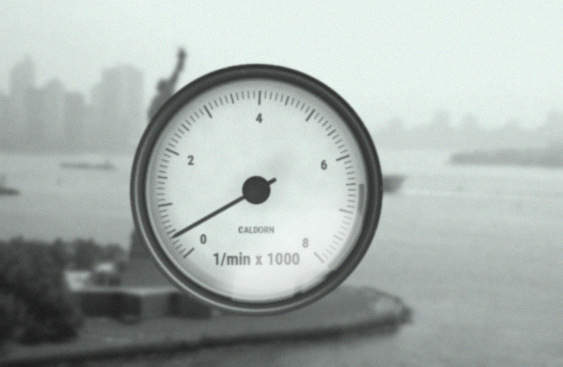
400; rpm
